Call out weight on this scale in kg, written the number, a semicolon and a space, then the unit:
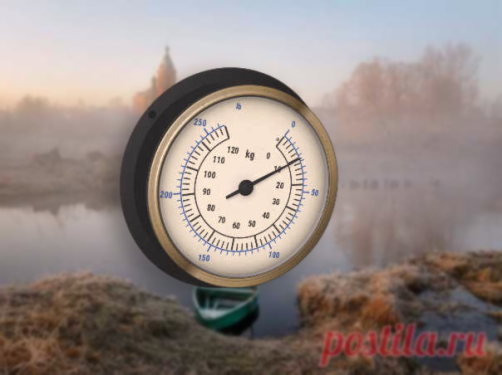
10; kg
